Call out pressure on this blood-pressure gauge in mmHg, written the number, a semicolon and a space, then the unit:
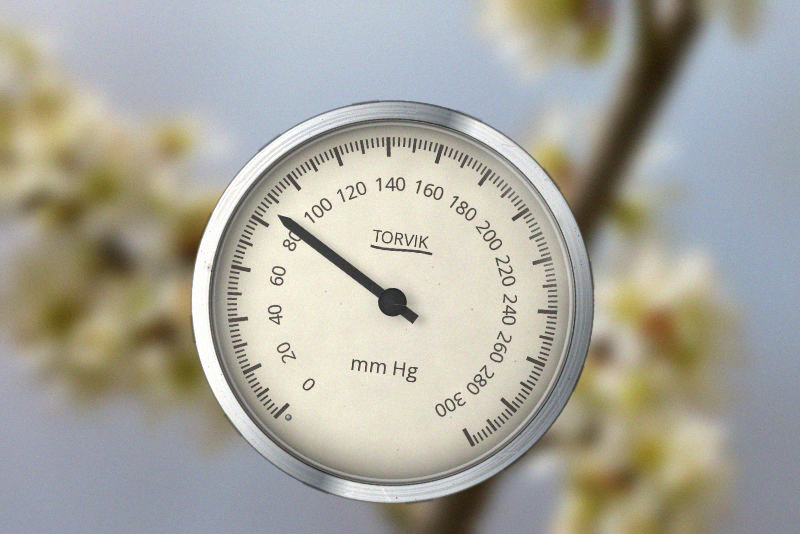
86; mmHg
